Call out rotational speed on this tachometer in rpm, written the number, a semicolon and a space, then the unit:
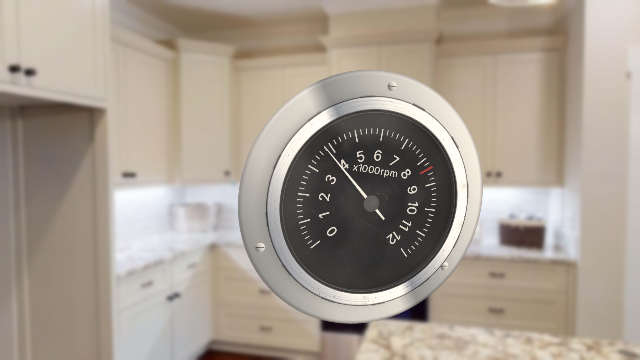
3800; rpm
